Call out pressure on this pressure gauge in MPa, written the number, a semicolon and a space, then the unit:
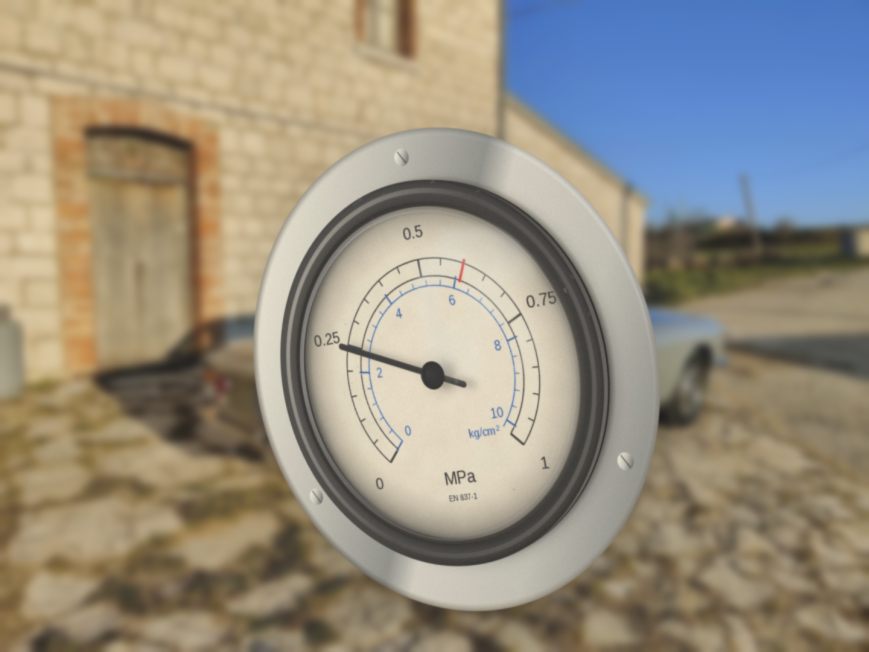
0.25; MPa
